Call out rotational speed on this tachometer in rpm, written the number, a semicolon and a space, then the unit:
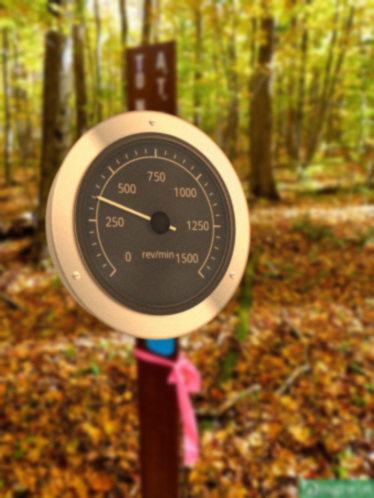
350; rpm
